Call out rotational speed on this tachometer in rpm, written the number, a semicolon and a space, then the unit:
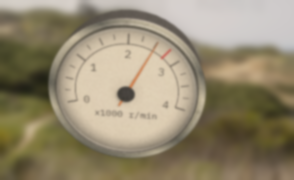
2500; rpm
